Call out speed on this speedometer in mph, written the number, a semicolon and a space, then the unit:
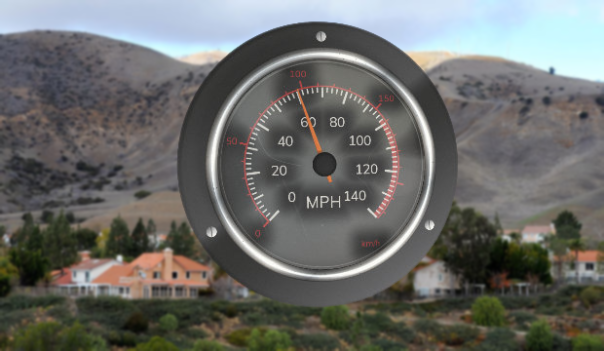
60; mph
